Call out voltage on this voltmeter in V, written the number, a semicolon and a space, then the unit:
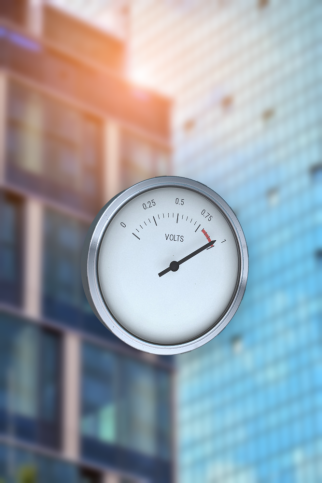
0.95; V
